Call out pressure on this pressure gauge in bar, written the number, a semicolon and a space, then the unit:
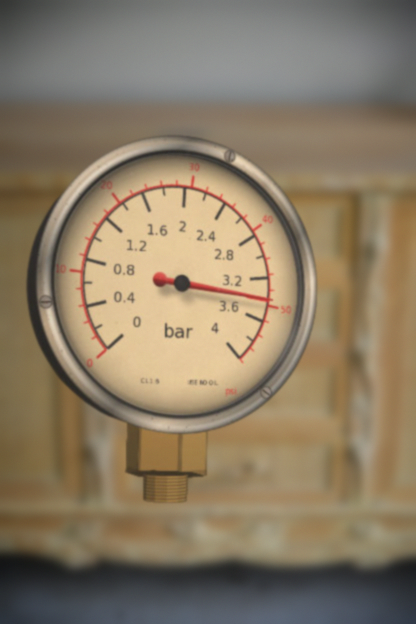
3.4; bar
